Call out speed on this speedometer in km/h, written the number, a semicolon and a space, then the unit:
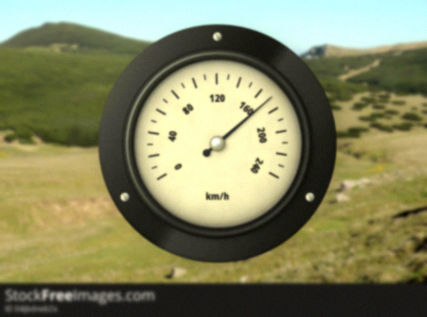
170; km/h
